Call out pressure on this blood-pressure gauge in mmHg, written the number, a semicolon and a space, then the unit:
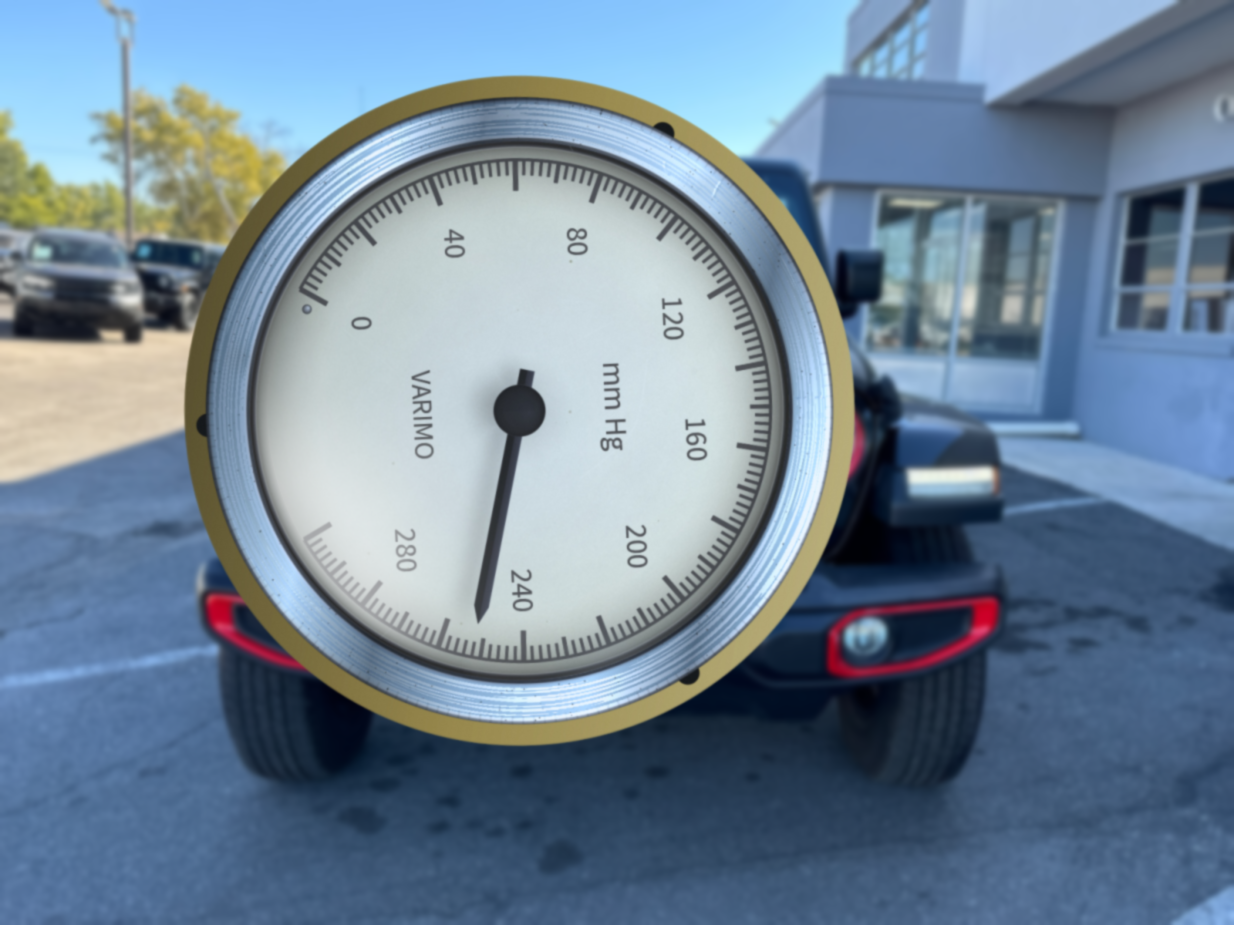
252; mmHg
